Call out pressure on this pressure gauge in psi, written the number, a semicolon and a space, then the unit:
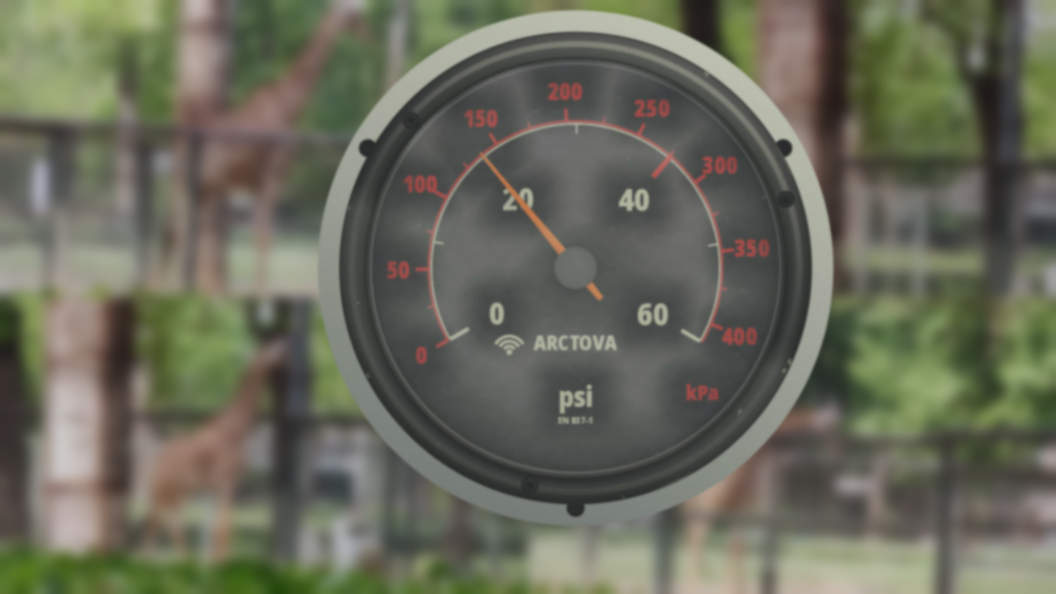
20; psi
